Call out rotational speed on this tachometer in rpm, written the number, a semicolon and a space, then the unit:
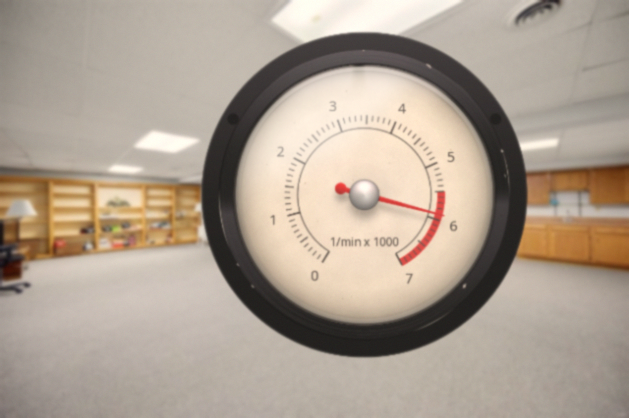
5900; rpm
